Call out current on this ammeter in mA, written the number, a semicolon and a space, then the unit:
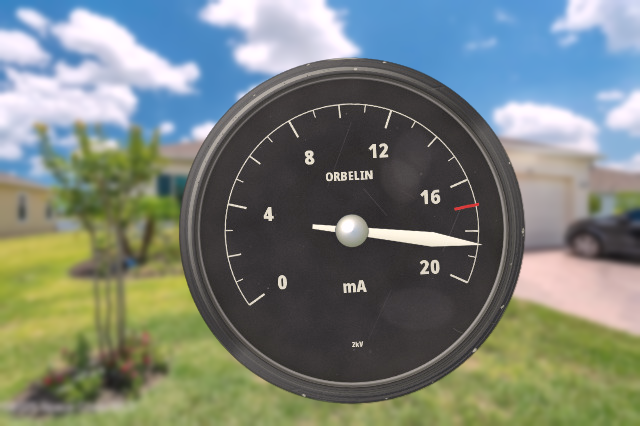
18.5; mA
